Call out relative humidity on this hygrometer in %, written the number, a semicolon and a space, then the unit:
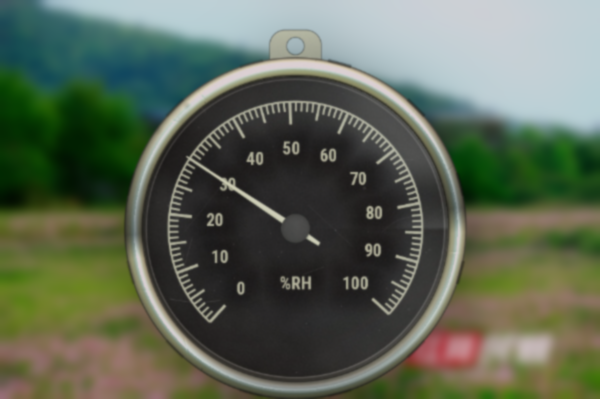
30; %
